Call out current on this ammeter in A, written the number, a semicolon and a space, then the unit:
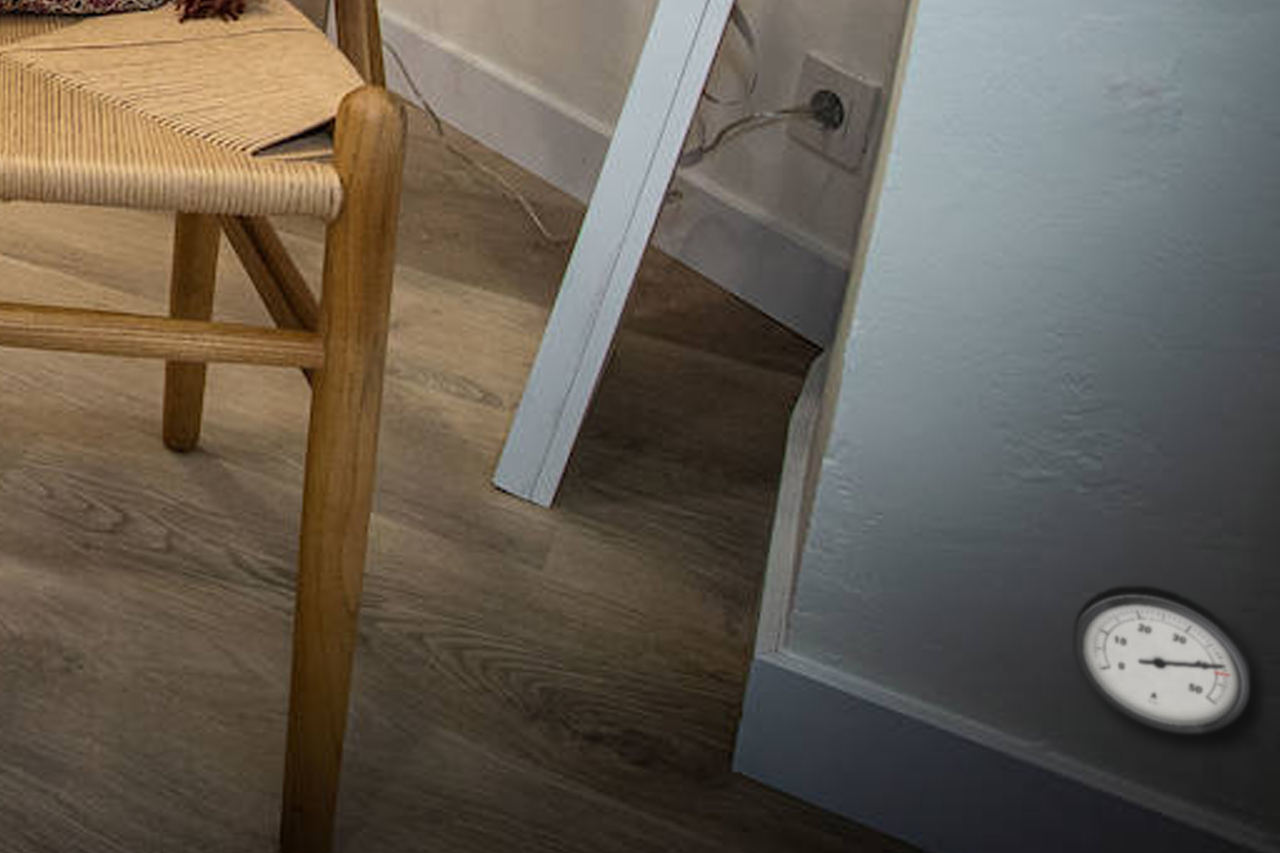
40; A
